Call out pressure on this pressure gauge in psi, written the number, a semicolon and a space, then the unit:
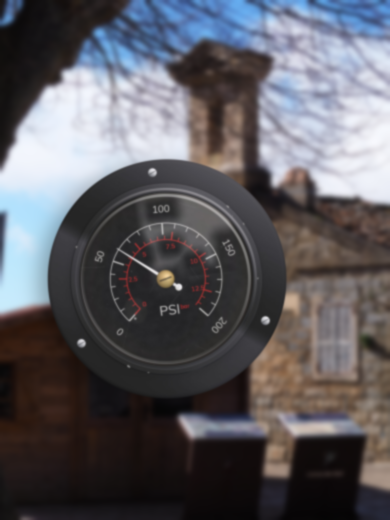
60; psi
